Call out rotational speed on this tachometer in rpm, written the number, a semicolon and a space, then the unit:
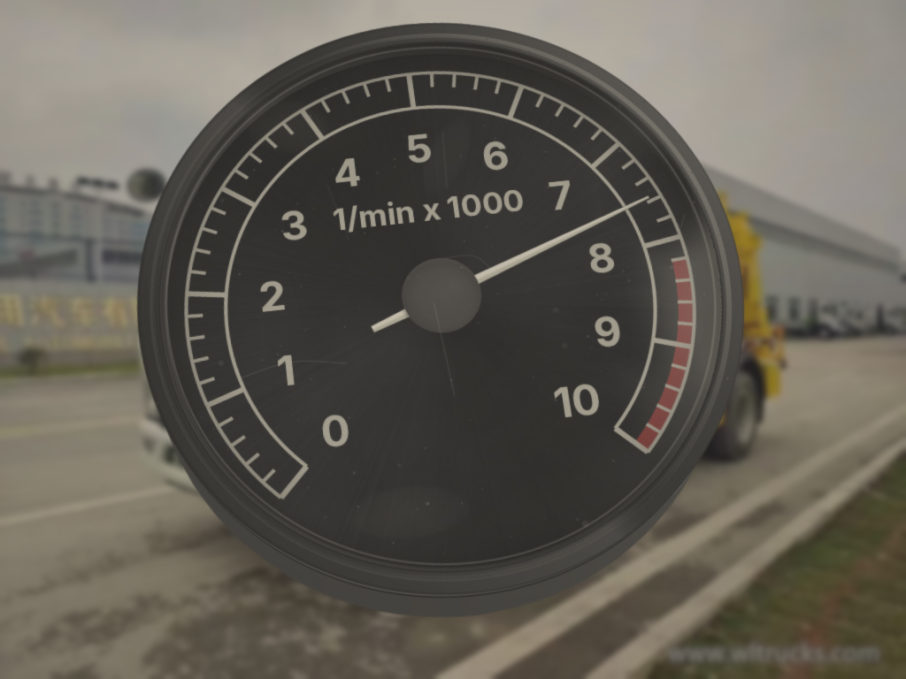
7600; rpm
